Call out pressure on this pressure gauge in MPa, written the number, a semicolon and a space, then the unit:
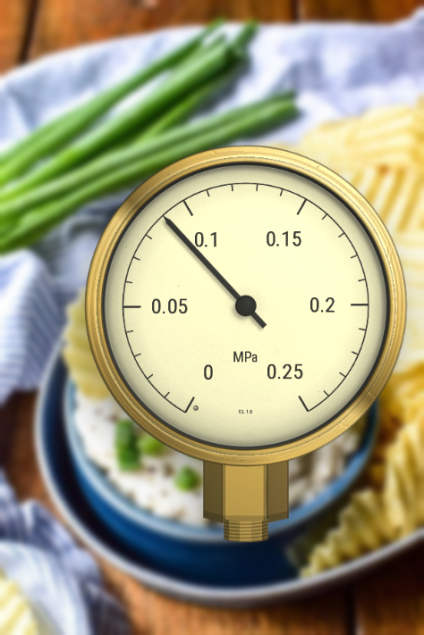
0.09; MPa
